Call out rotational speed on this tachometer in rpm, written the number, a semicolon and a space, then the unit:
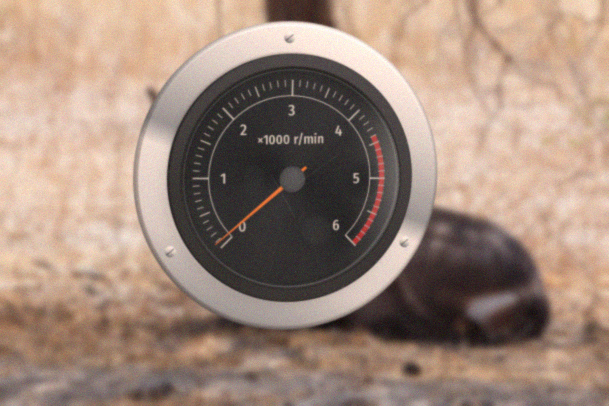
100; rpm
